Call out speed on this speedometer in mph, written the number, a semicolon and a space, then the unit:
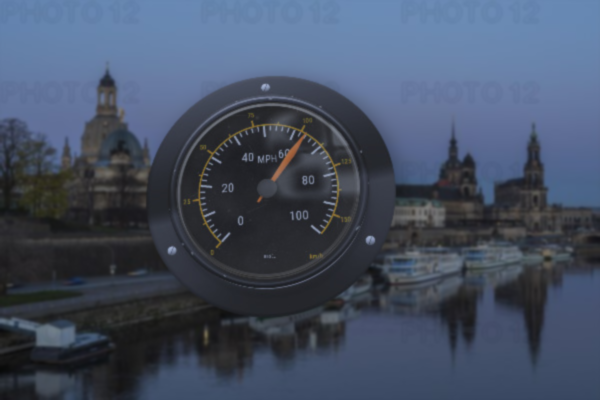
64; mph
